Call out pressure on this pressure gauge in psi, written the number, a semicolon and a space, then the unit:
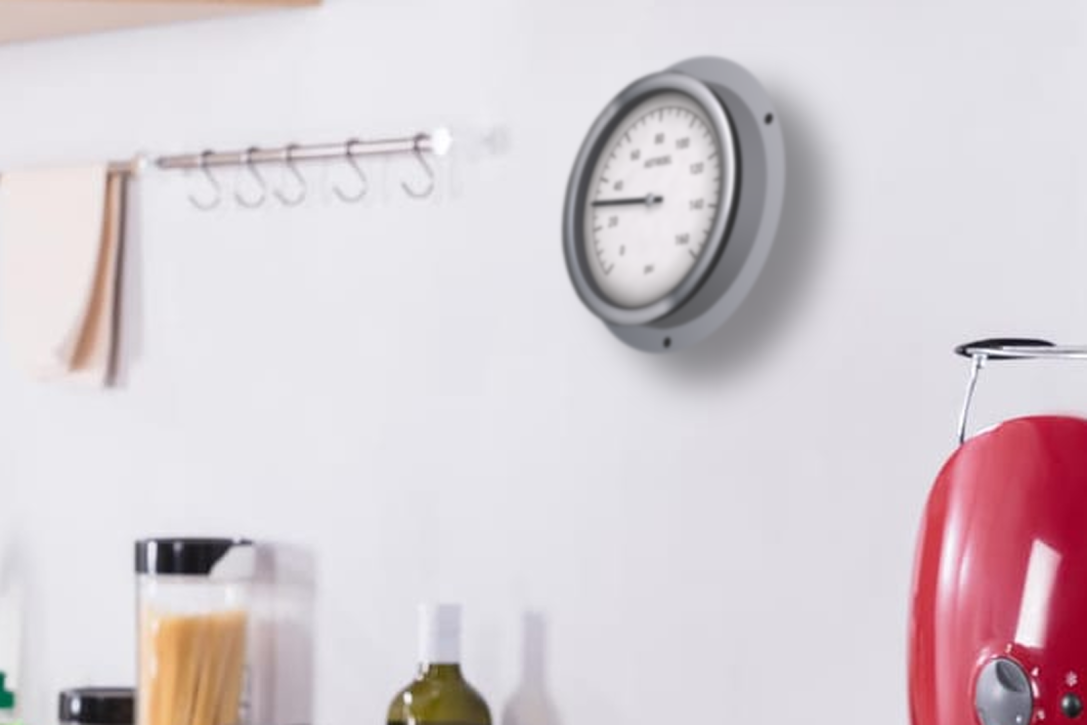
30; psi
